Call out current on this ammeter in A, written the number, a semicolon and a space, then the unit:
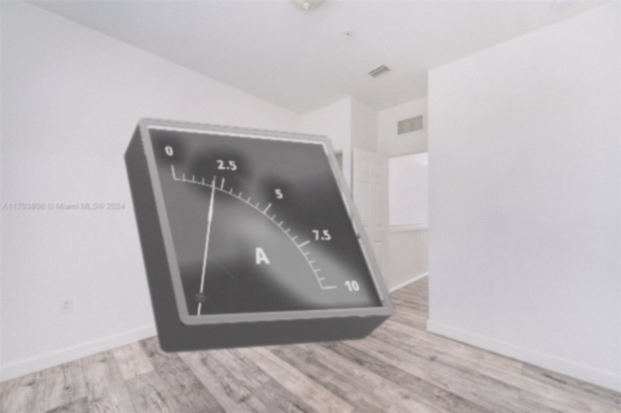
2; A
